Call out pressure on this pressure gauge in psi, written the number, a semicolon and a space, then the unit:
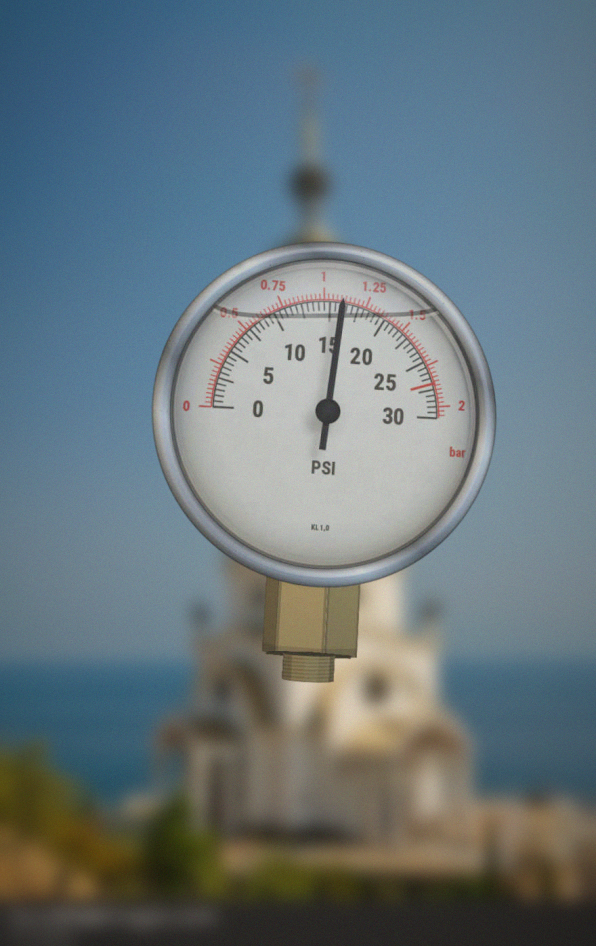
16; psi
